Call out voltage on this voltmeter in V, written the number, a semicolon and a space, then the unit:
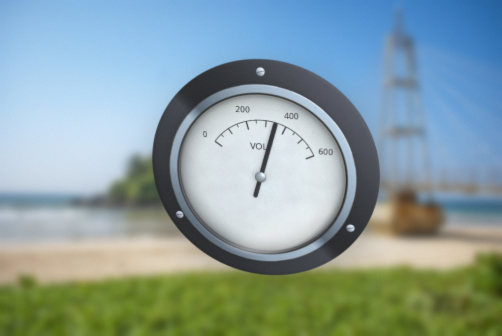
350; V
